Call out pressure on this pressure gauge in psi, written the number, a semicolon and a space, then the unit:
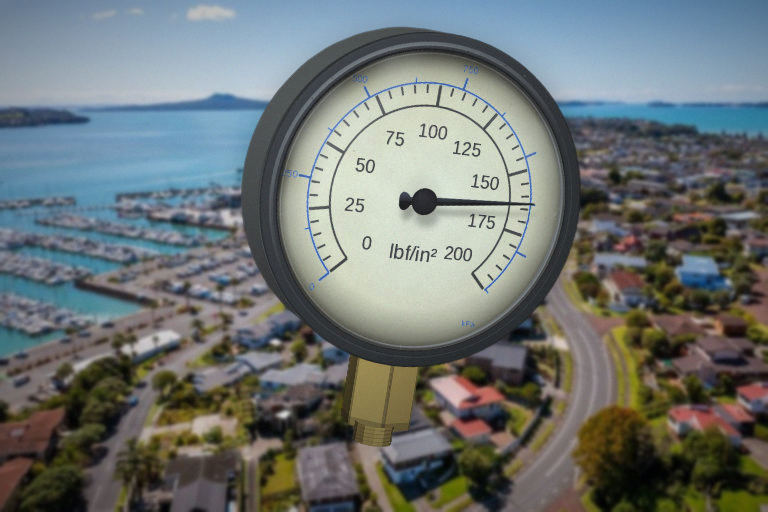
162.5; psi
